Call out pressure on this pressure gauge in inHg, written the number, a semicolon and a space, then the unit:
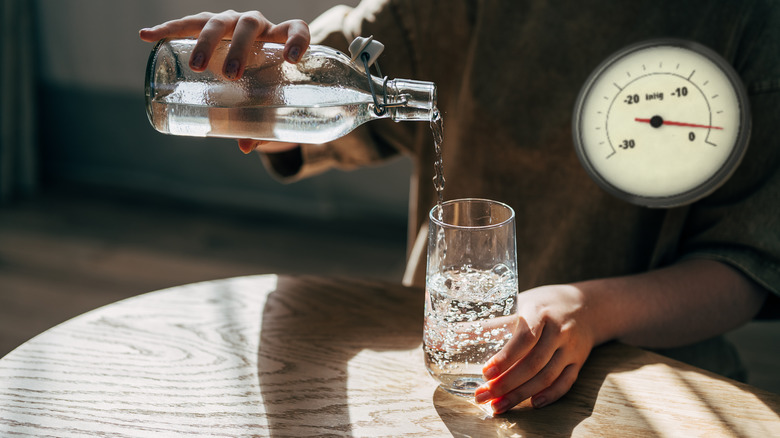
-2; inHg
